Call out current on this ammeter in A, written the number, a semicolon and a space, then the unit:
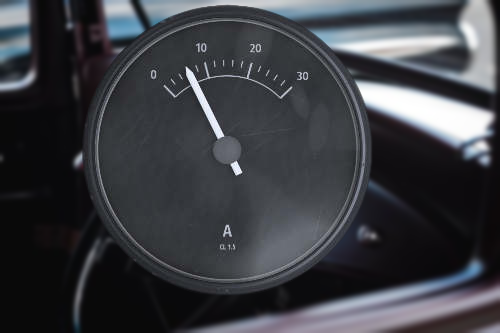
6; A
